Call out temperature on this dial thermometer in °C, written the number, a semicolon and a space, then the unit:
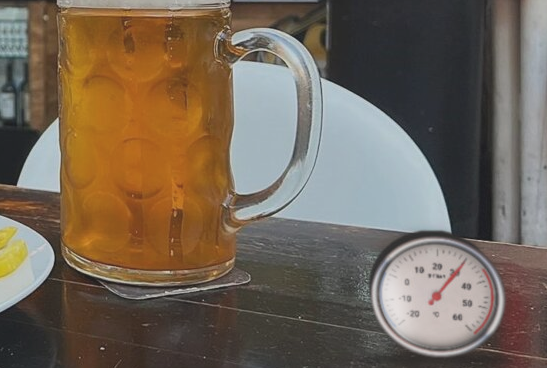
30; °C
